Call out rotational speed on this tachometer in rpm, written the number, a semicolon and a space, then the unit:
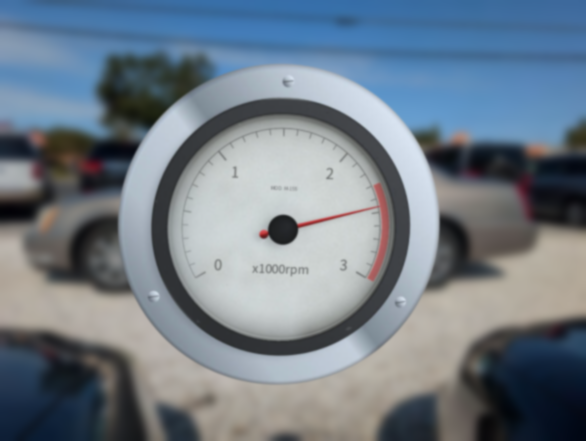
2450; rpm
